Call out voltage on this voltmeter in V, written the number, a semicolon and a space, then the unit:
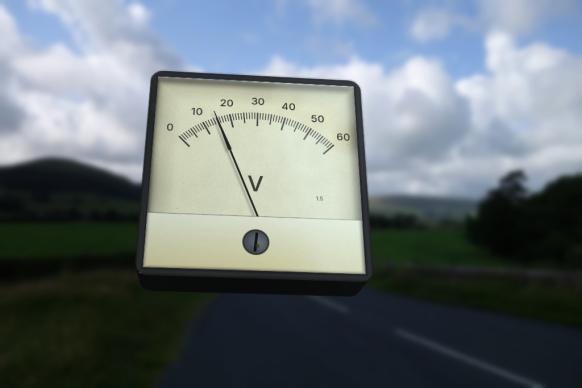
15; V
